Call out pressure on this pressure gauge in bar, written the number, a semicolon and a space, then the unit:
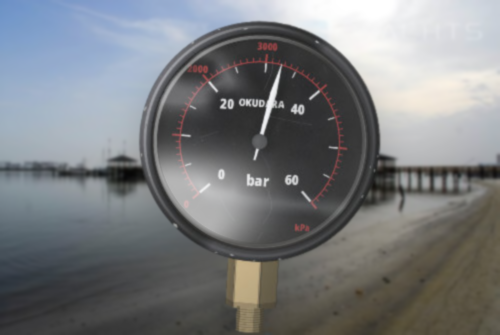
32.5; bar
